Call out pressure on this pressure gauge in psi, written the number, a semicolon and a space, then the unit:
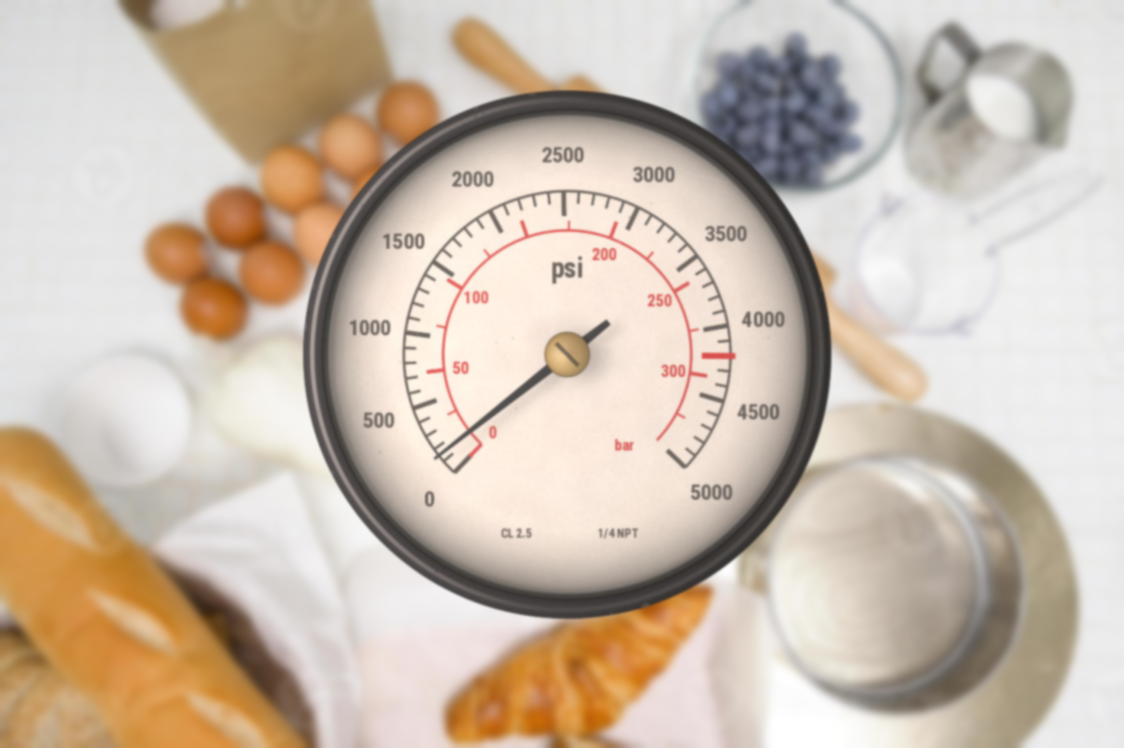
150; psi
